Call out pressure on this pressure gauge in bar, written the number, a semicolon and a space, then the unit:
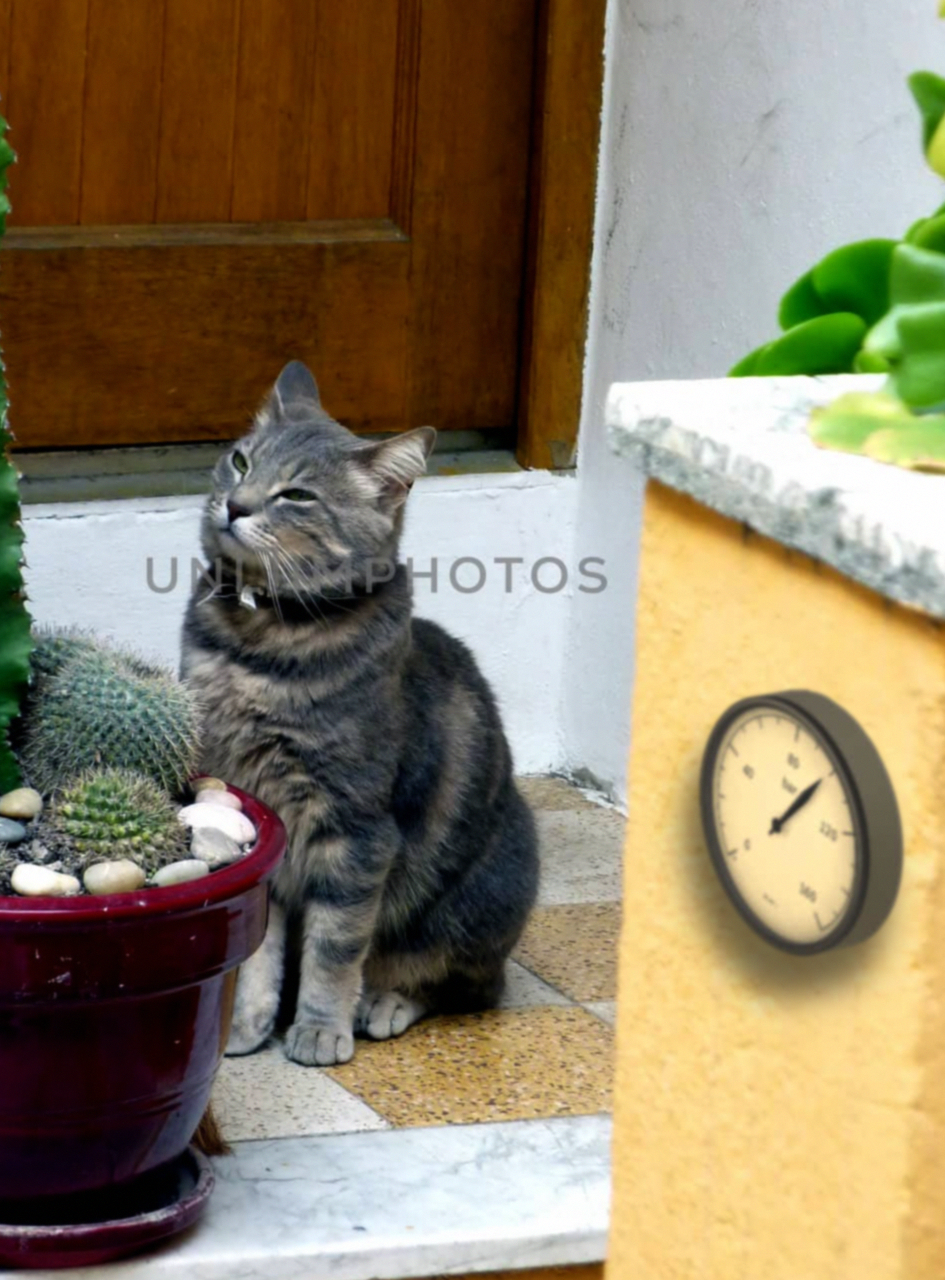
100; bar
